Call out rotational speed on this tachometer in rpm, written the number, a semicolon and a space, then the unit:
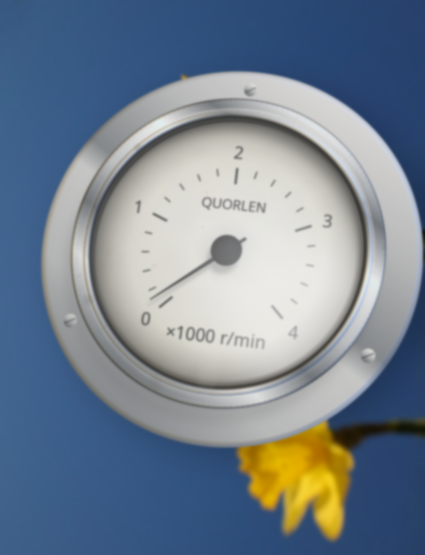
100; rpm
